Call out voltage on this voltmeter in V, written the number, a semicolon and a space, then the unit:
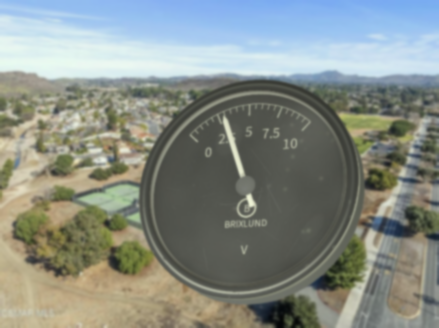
3; V
